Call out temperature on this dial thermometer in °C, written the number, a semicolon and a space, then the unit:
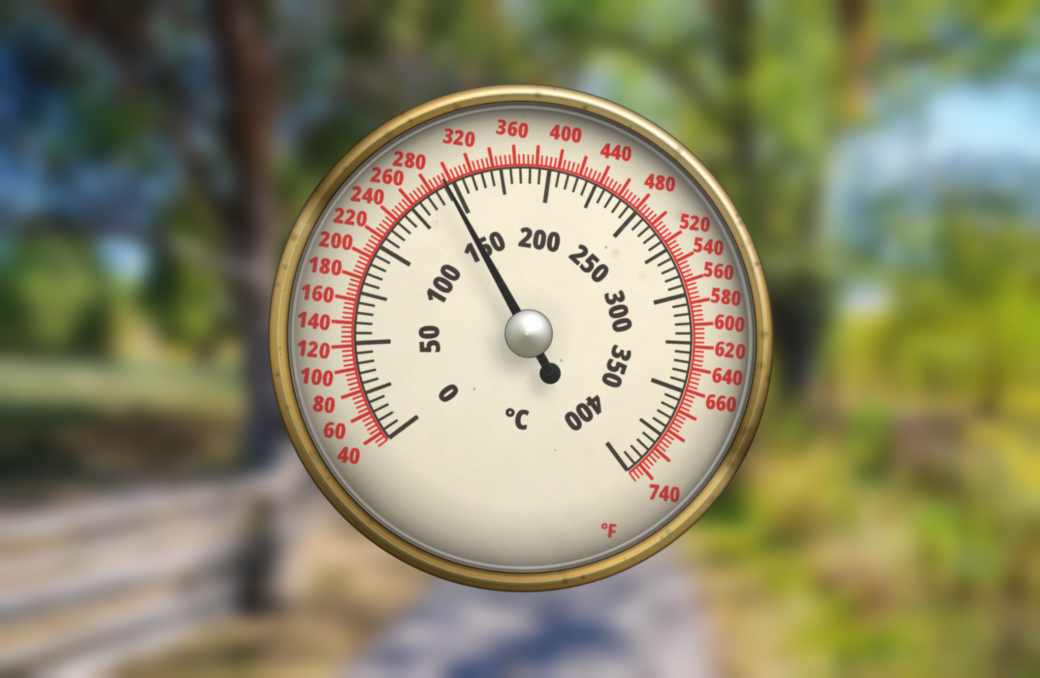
145; °C
